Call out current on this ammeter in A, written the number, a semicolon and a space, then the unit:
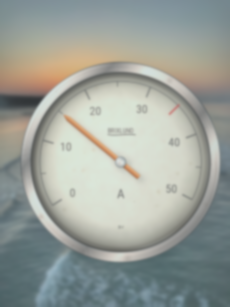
15; A
